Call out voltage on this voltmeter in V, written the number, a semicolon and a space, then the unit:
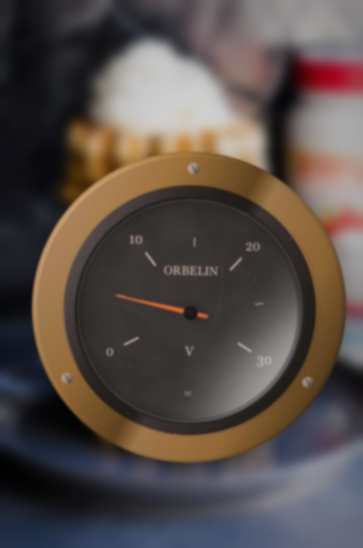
5; V
